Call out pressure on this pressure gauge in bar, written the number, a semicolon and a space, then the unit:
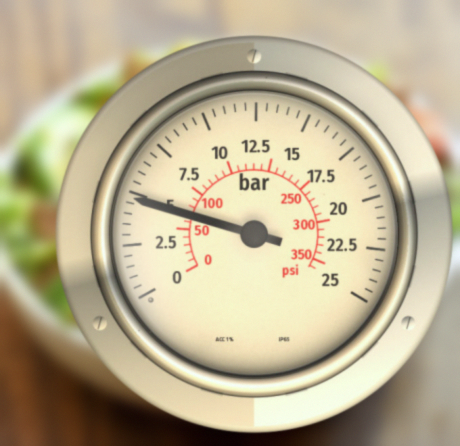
4.75; bar
